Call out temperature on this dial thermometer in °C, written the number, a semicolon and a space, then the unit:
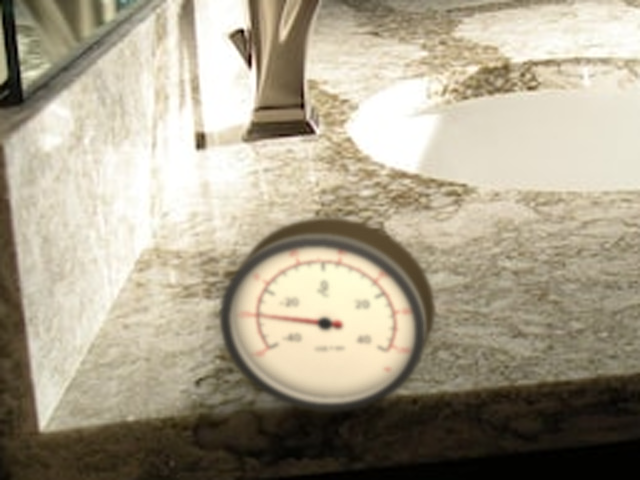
-28; °C
